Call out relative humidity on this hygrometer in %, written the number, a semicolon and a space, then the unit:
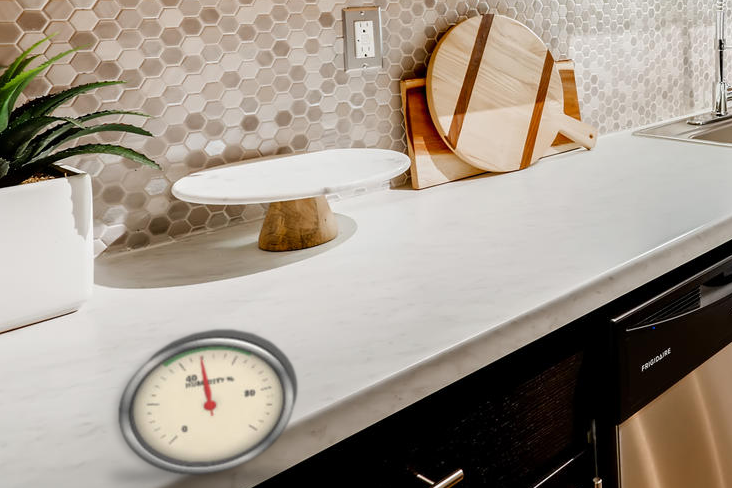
48; %
